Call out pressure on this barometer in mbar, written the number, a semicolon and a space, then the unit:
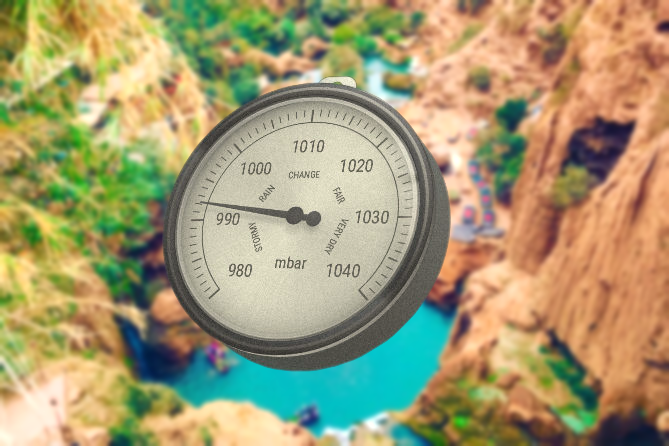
992; mbar
